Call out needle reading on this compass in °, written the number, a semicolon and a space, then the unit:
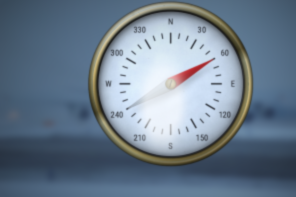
60; °
